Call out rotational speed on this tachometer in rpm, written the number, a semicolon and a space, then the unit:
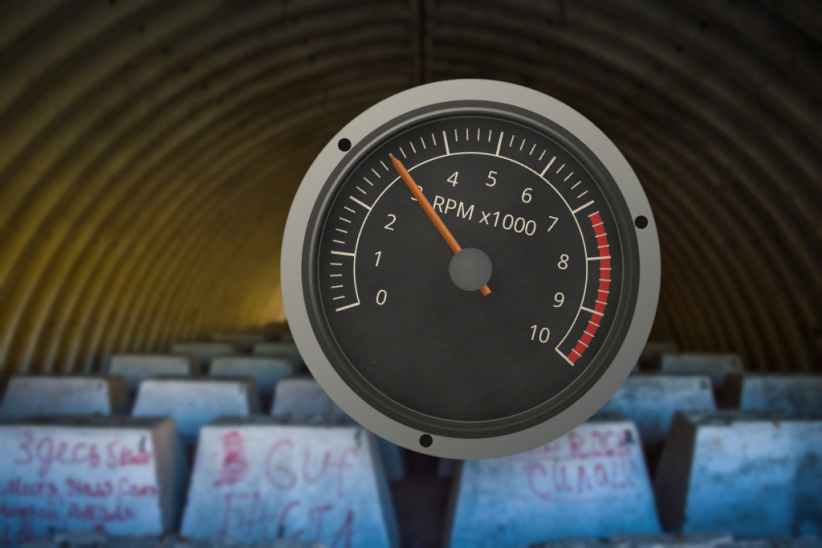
3000; rpm
